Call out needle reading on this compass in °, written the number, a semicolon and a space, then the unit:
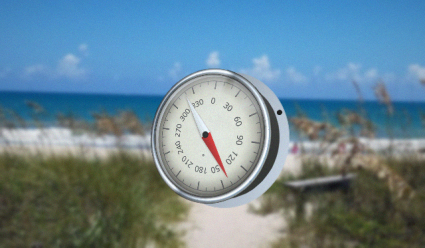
140; °
